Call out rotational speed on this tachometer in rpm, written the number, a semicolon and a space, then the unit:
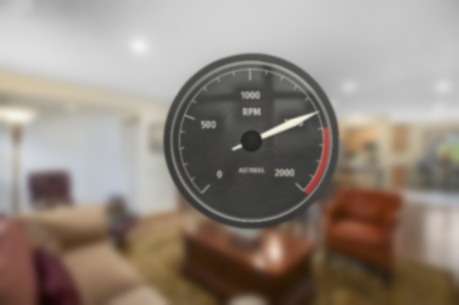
1500; rpm
